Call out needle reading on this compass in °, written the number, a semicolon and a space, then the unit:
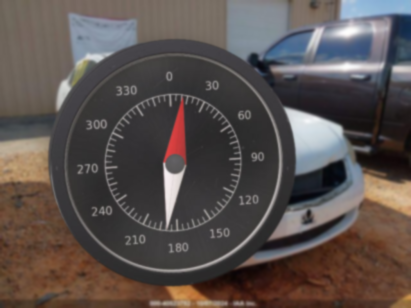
10; °
